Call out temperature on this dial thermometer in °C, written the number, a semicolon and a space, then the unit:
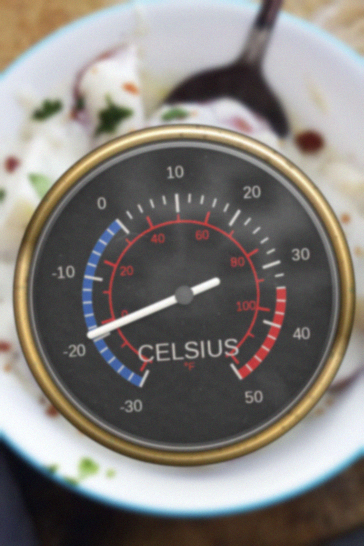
-19; °C
